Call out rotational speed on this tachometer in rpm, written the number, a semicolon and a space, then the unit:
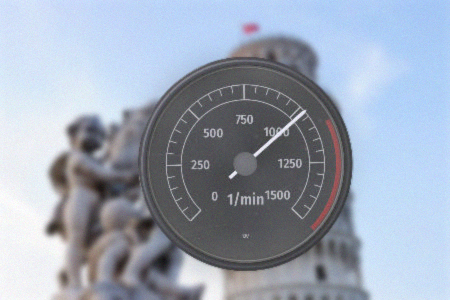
1025; rpm
